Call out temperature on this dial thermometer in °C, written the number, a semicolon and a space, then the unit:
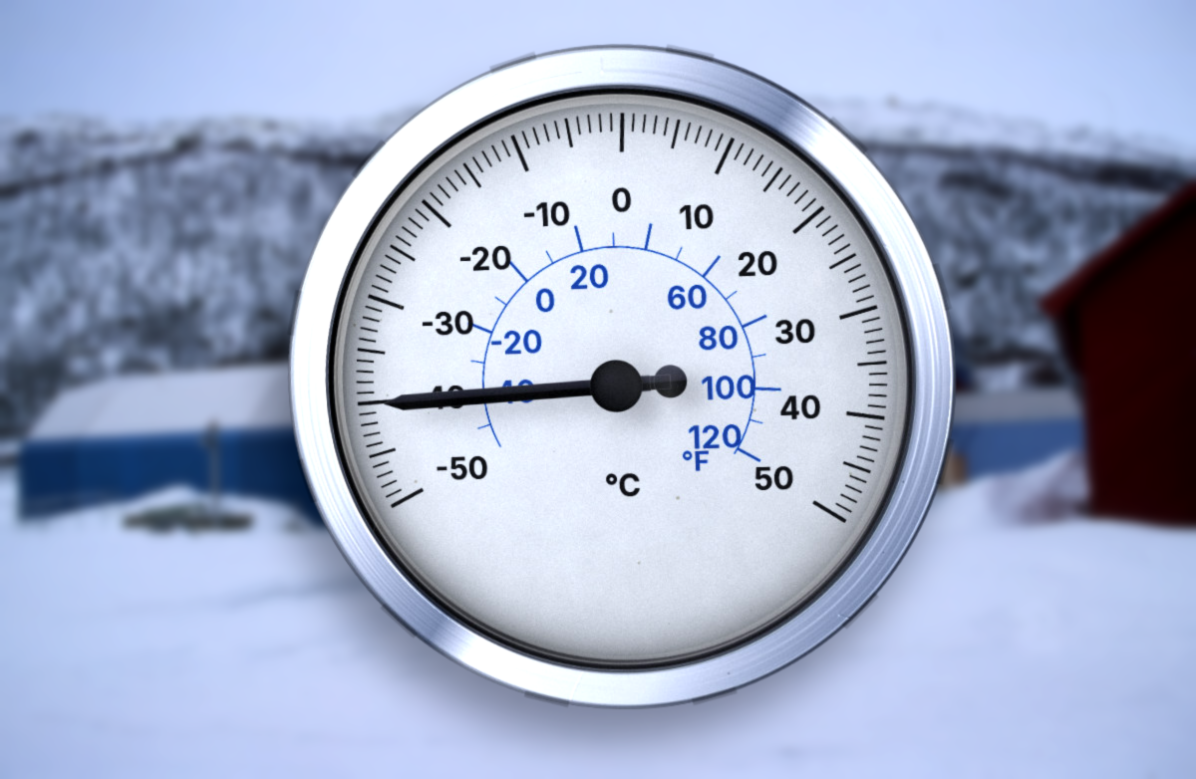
-40; °C
